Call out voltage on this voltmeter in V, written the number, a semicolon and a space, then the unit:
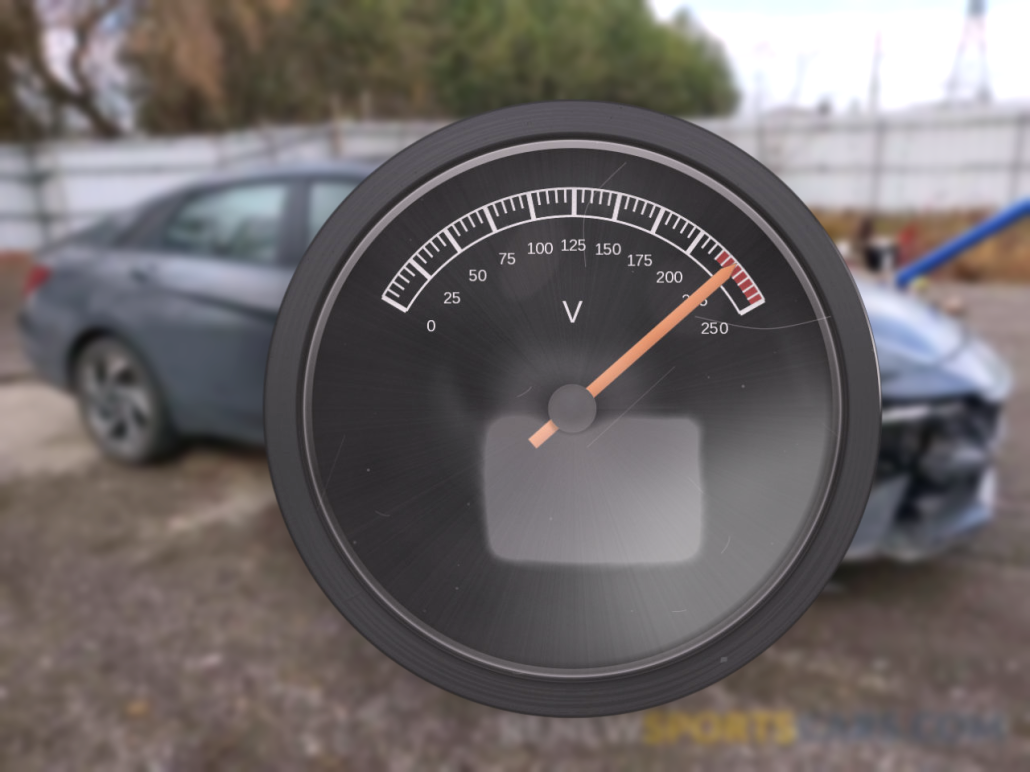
225; V
